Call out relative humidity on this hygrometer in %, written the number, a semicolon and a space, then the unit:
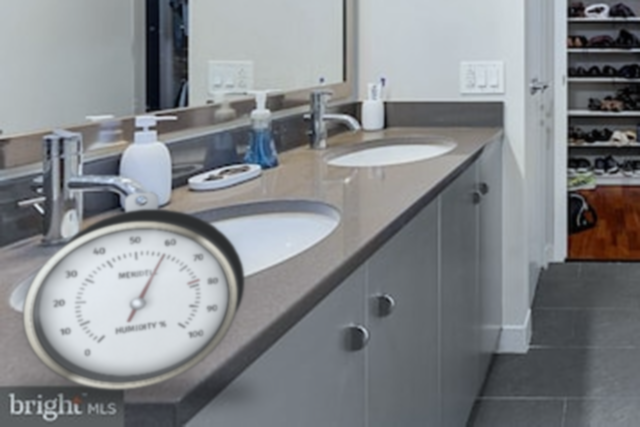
60; %
